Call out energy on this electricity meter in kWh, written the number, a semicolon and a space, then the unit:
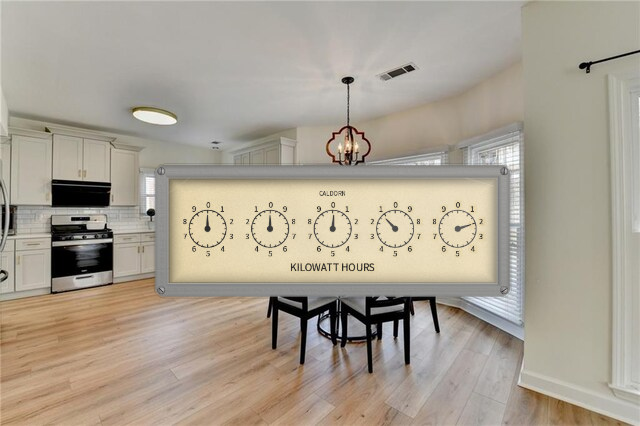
12; kWh
